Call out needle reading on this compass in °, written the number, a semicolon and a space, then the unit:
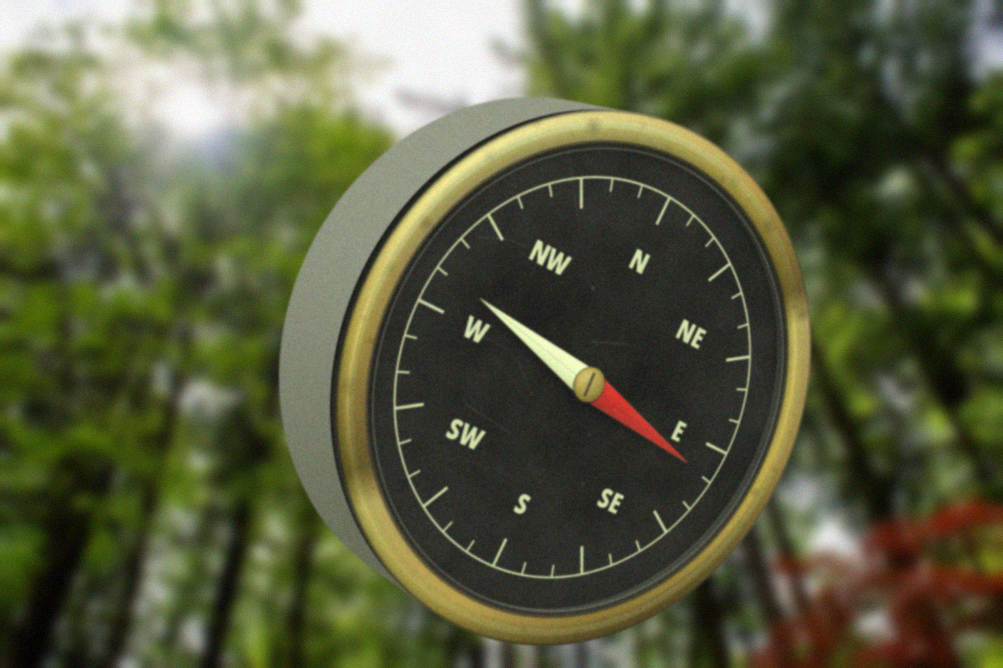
100; °
